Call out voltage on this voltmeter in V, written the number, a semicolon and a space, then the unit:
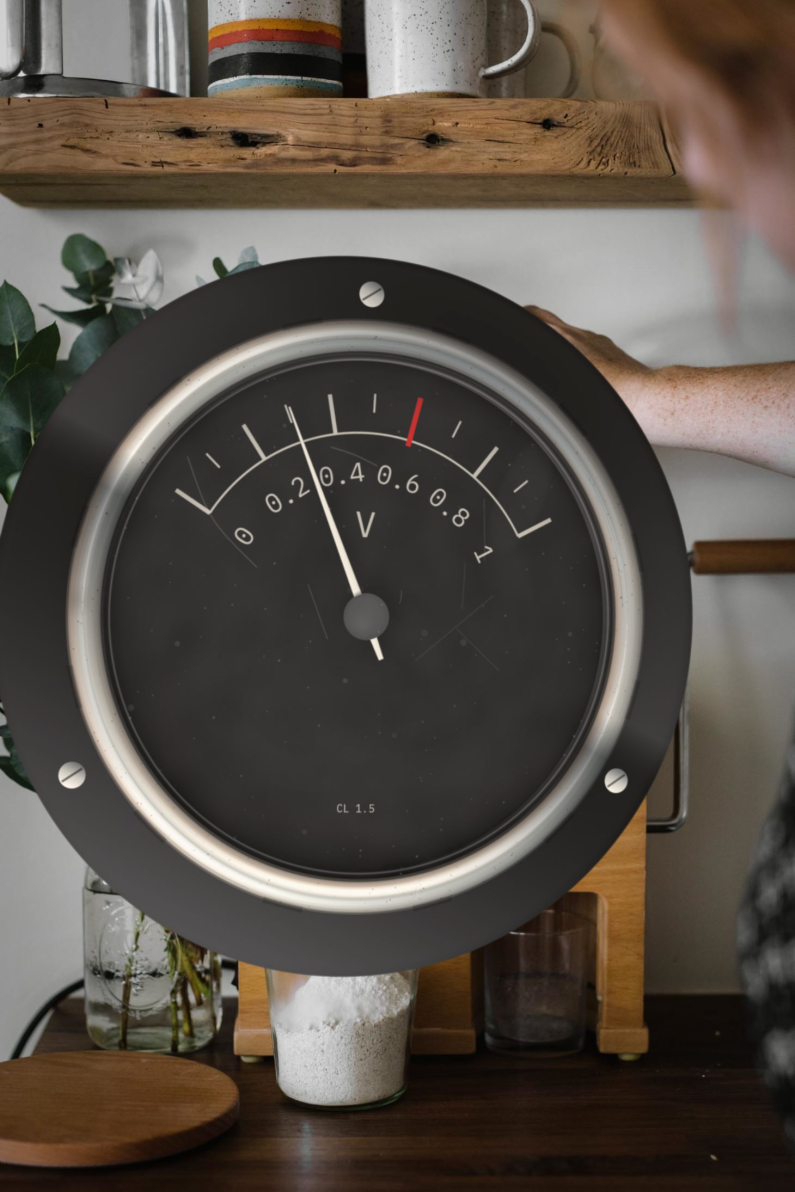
0.3; V
